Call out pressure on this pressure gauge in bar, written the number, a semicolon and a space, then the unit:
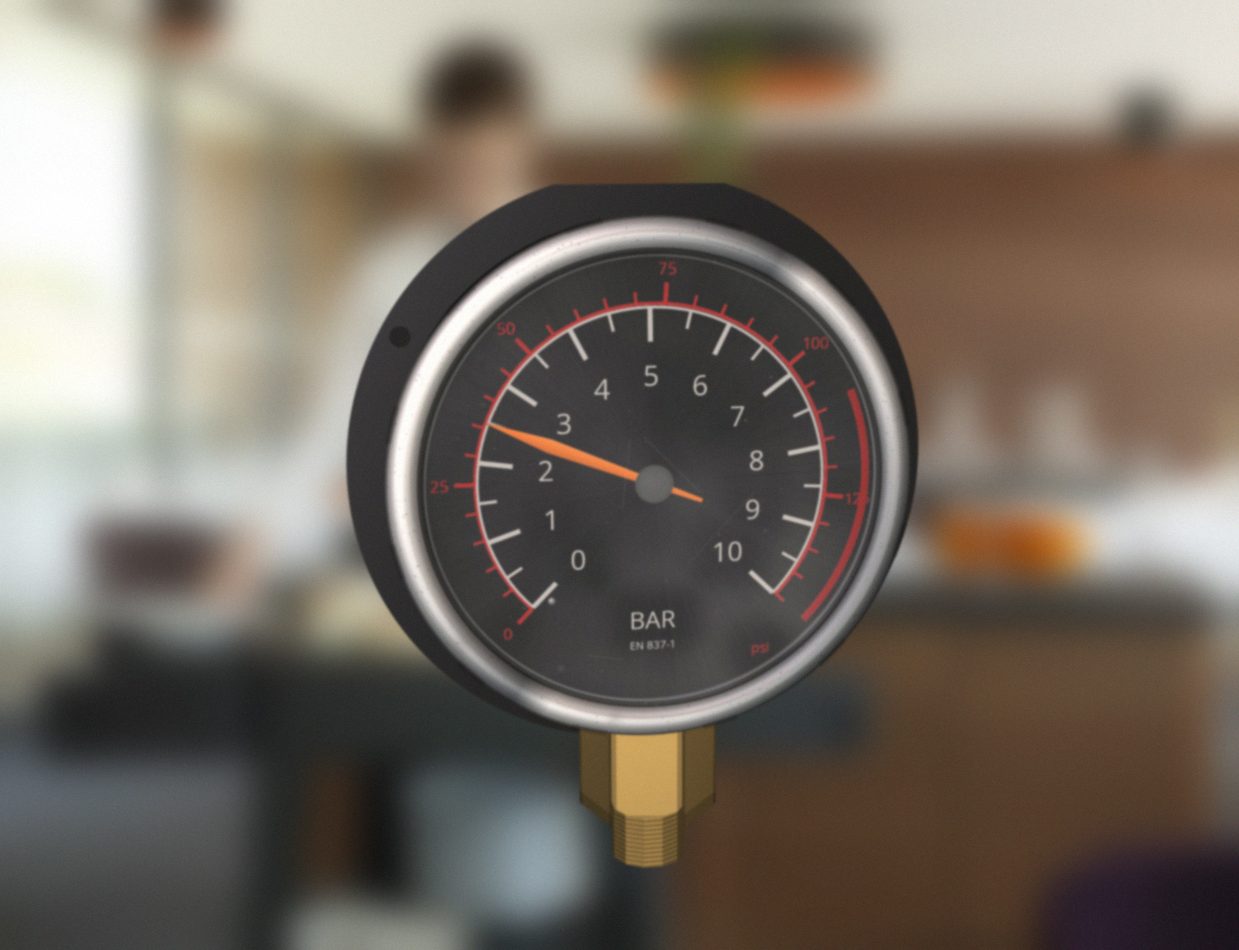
2.5; bar
